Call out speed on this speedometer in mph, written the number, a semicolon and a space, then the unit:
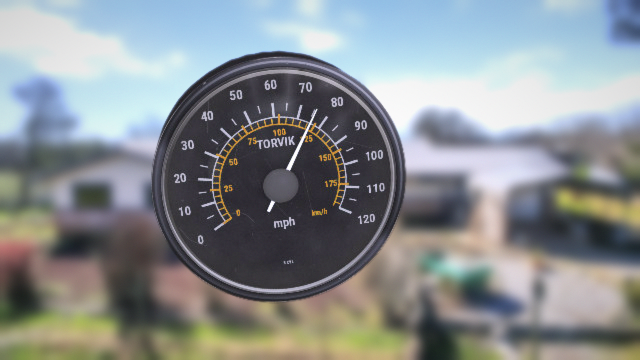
75; mph
